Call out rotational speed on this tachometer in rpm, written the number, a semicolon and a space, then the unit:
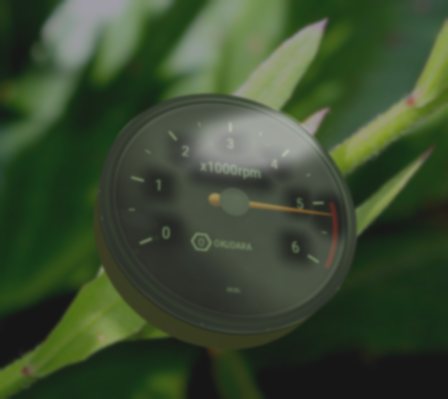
5250; rpm
